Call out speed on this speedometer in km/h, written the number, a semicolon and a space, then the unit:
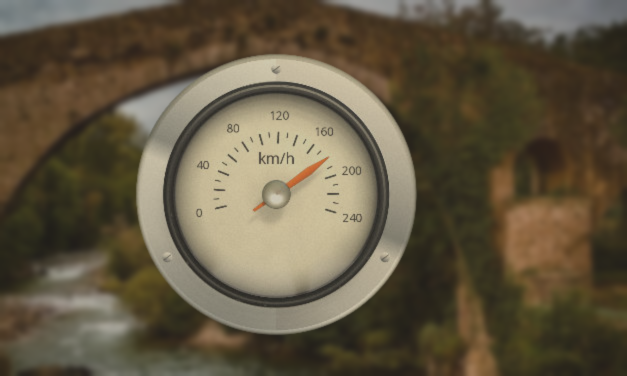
180; km/h
